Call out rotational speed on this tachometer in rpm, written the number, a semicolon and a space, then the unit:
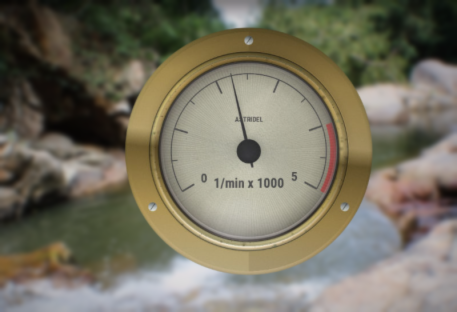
2250; rpm
